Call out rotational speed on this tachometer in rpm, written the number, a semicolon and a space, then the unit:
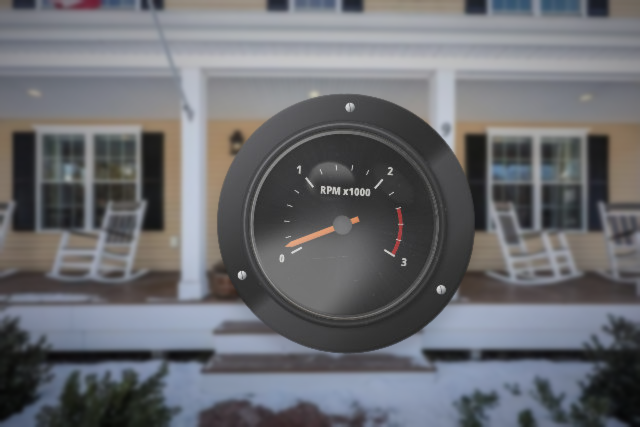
100; rpm
